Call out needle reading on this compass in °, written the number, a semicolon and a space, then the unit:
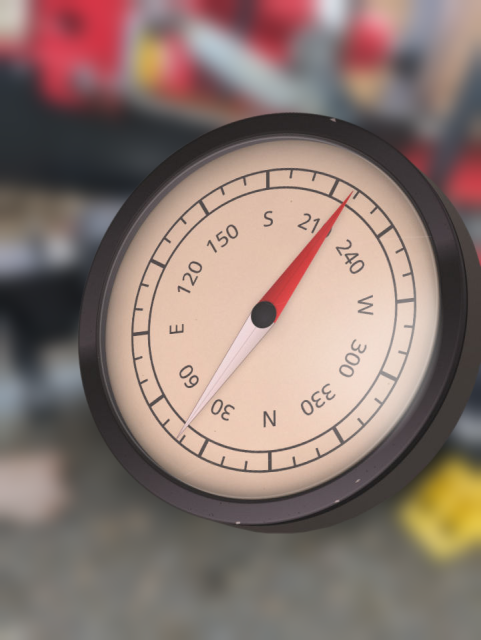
220; °
